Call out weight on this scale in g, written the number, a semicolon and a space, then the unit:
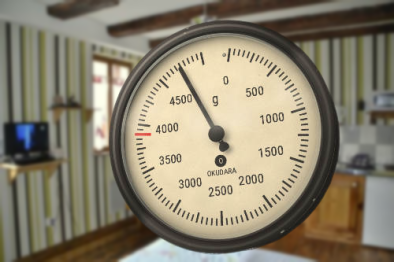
4750; g
